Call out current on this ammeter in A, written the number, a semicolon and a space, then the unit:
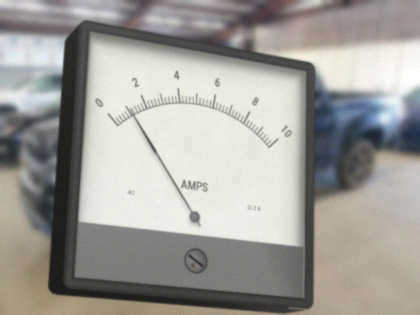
1; A
